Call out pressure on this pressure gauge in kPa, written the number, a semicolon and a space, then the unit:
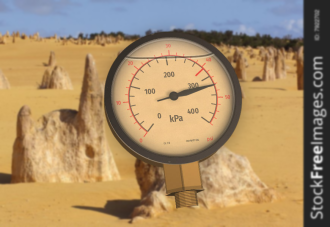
320; kPa
